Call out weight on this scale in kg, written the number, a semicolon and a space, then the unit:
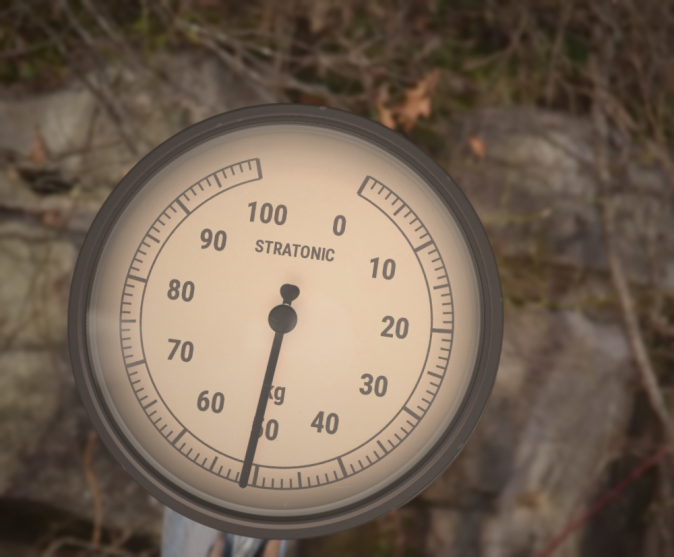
51; kg
